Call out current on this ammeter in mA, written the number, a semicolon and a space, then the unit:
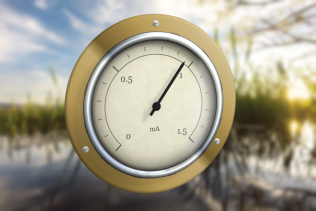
0.95; mA
